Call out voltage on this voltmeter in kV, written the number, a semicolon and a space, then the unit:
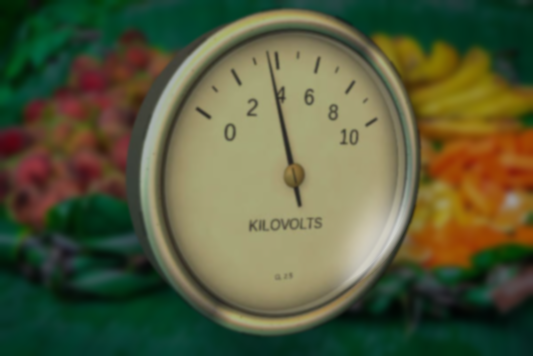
3.5; kV
